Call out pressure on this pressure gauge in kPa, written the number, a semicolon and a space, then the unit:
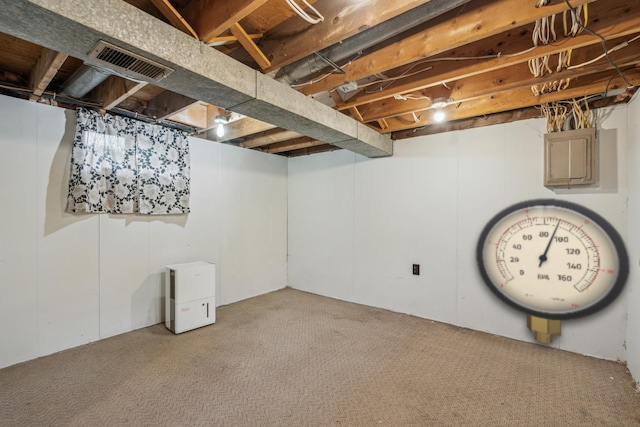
90; kPa
